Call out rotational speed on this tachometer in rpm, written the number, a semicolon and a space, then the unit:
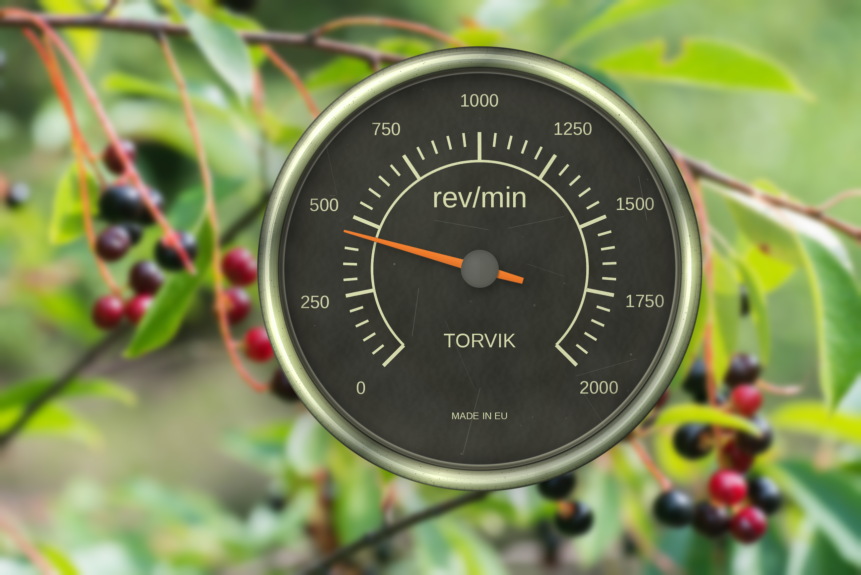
450; rpm
